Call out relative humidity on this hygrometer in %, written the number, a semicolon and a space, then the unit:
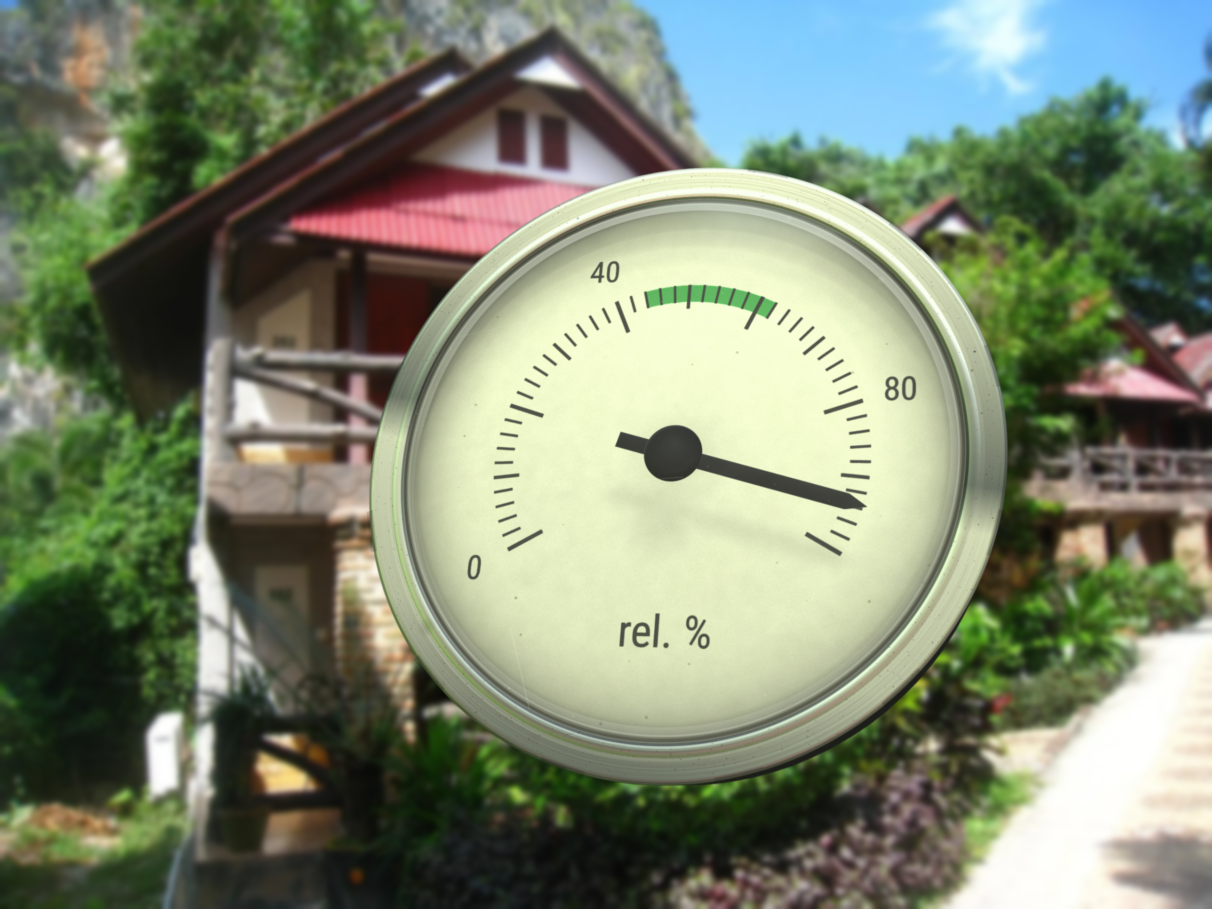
94; %
